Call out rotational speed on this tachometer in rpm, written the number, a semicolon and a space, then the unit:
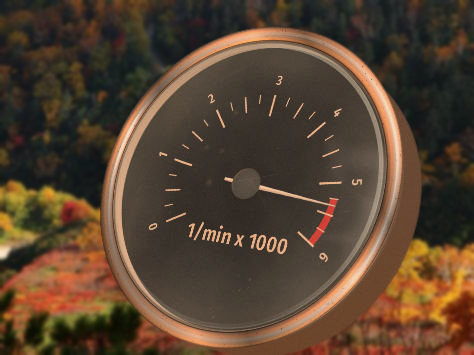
5375; rpm
